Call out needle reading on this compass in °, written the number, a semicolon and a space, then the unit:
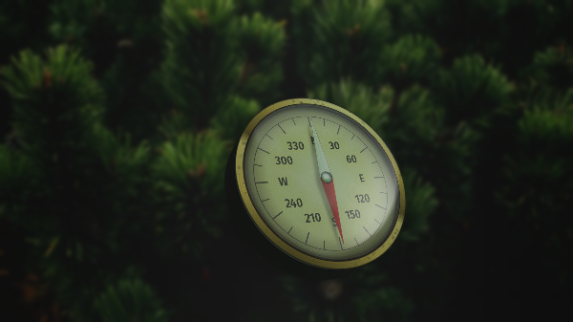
180; °
